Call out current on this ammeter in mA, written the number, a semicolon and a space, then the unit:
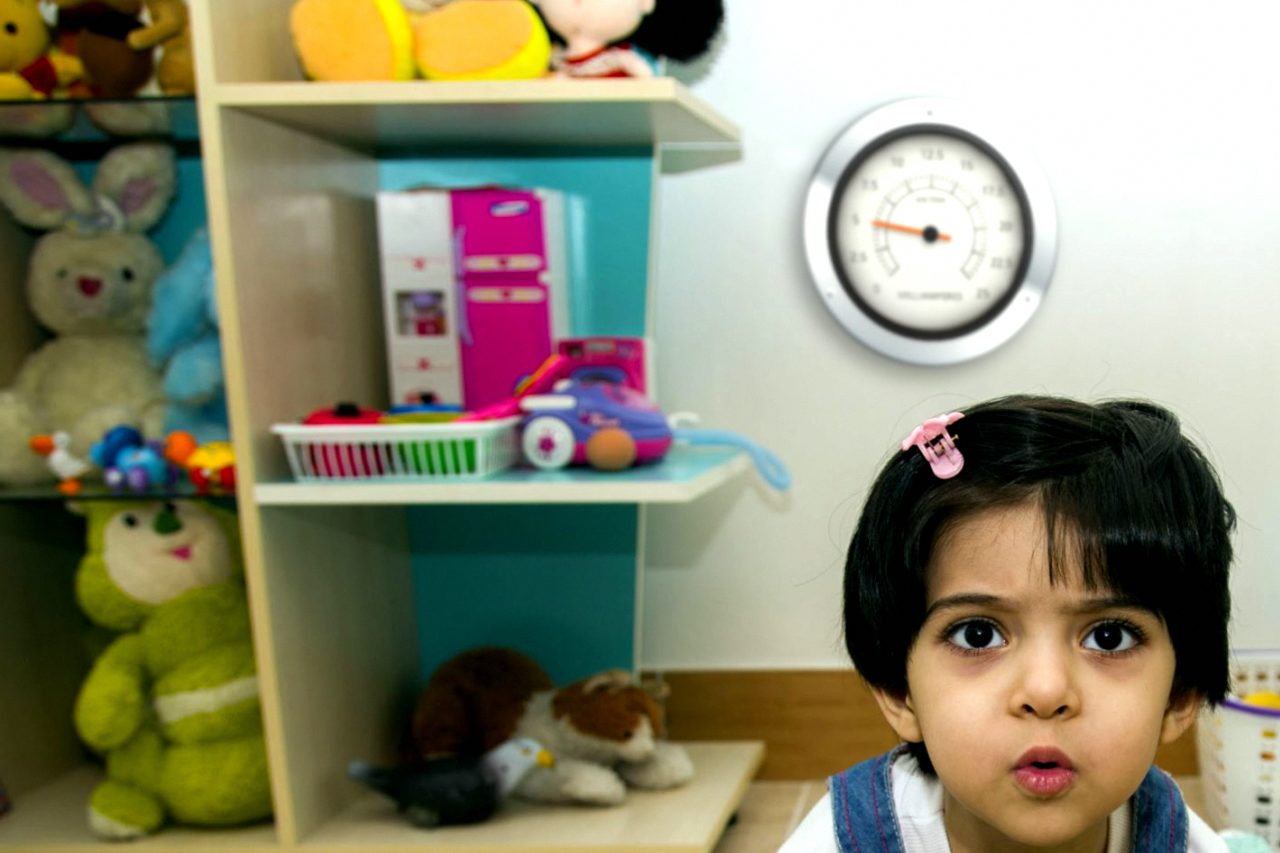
5; mA
